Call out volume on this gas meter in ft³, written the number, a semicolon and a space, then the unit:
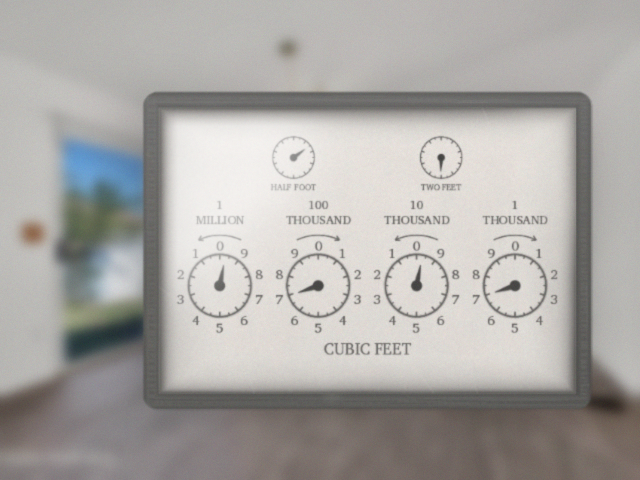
969700; ft³
